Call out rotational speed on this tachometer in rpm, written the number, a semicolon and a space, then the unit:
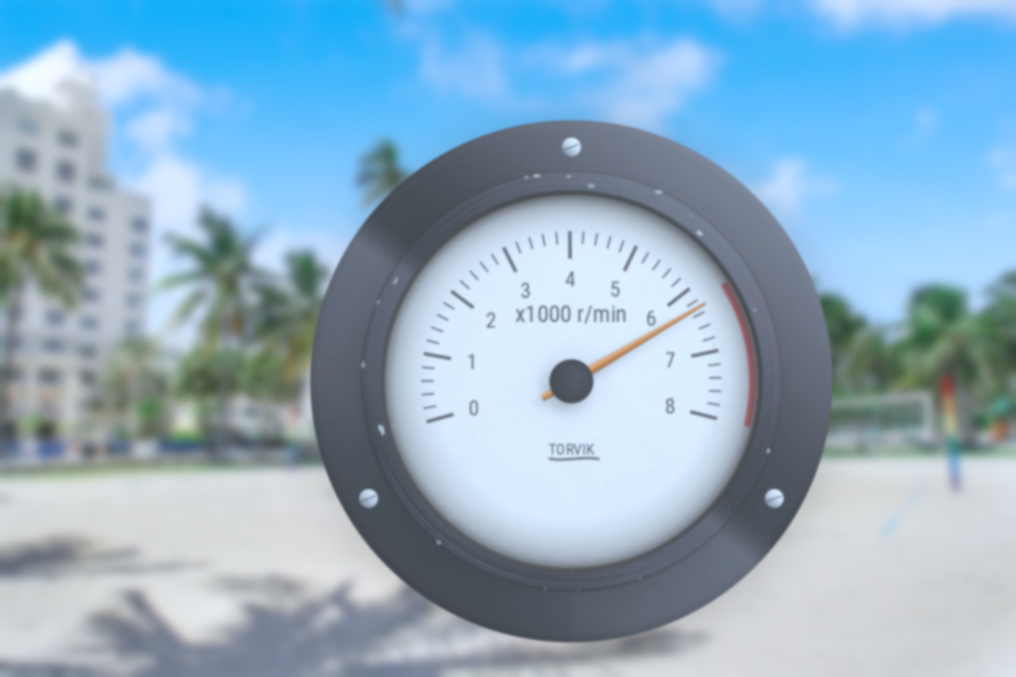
6300; rpm
